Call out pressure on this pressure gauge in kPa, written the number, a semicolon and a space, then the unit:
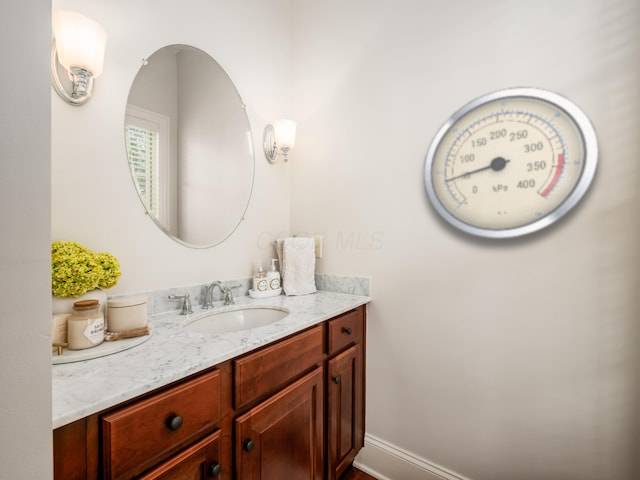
50; kPa
